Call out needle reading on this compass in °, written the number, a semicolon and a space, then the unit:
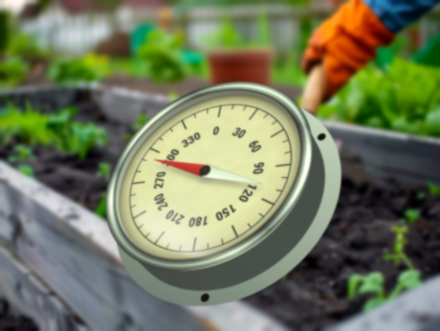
290; °
